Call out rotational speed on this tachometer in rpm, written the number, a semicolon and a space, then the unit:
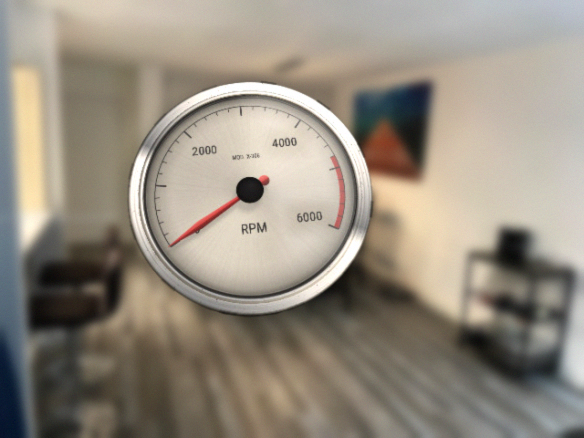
0; rpm
